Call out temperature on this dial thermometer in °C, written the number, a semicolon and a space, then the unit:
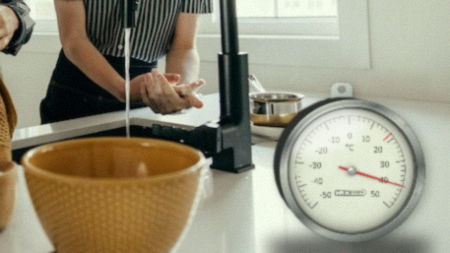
40; °C
